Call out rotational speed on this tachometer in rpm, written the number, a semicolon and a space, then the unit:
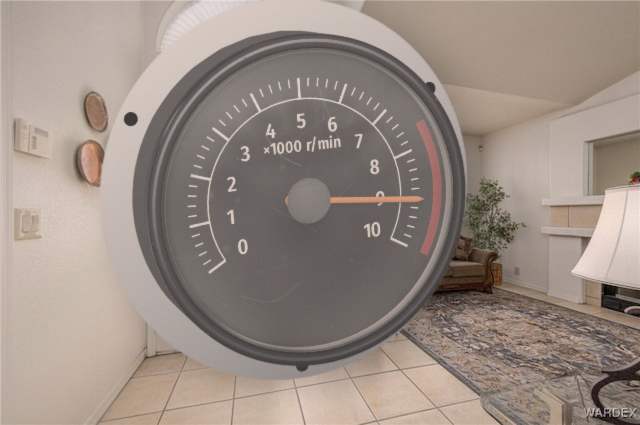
9000; rpm
